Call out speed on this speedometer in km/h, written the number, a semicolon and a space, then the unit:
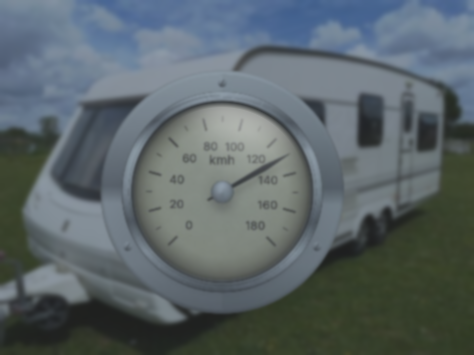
130; km/h
